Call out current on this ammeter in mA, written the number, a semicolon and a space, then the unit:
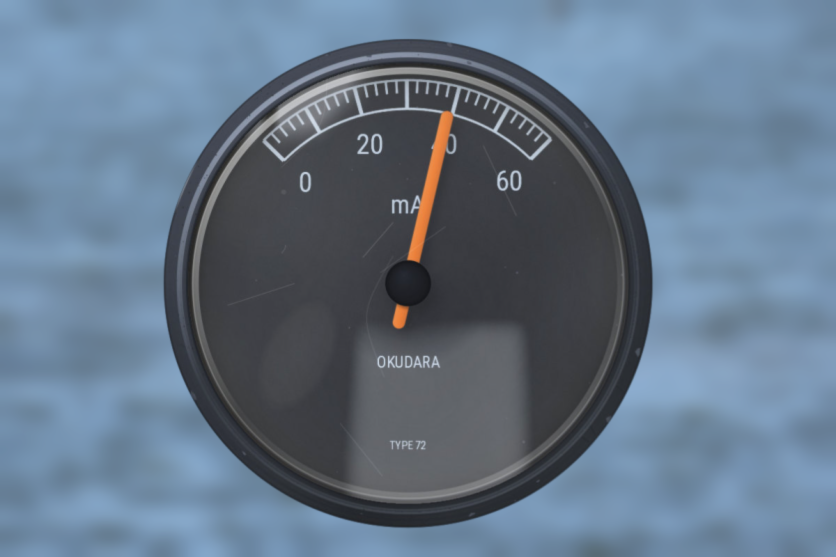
39; mA
